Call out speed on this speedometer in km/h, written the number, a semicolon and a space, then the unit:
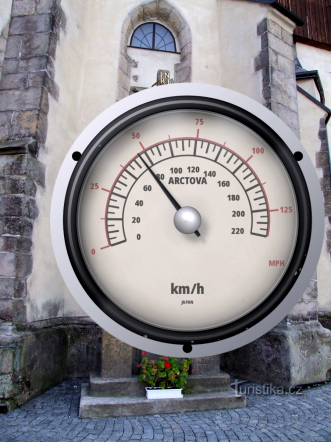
75; km/h
